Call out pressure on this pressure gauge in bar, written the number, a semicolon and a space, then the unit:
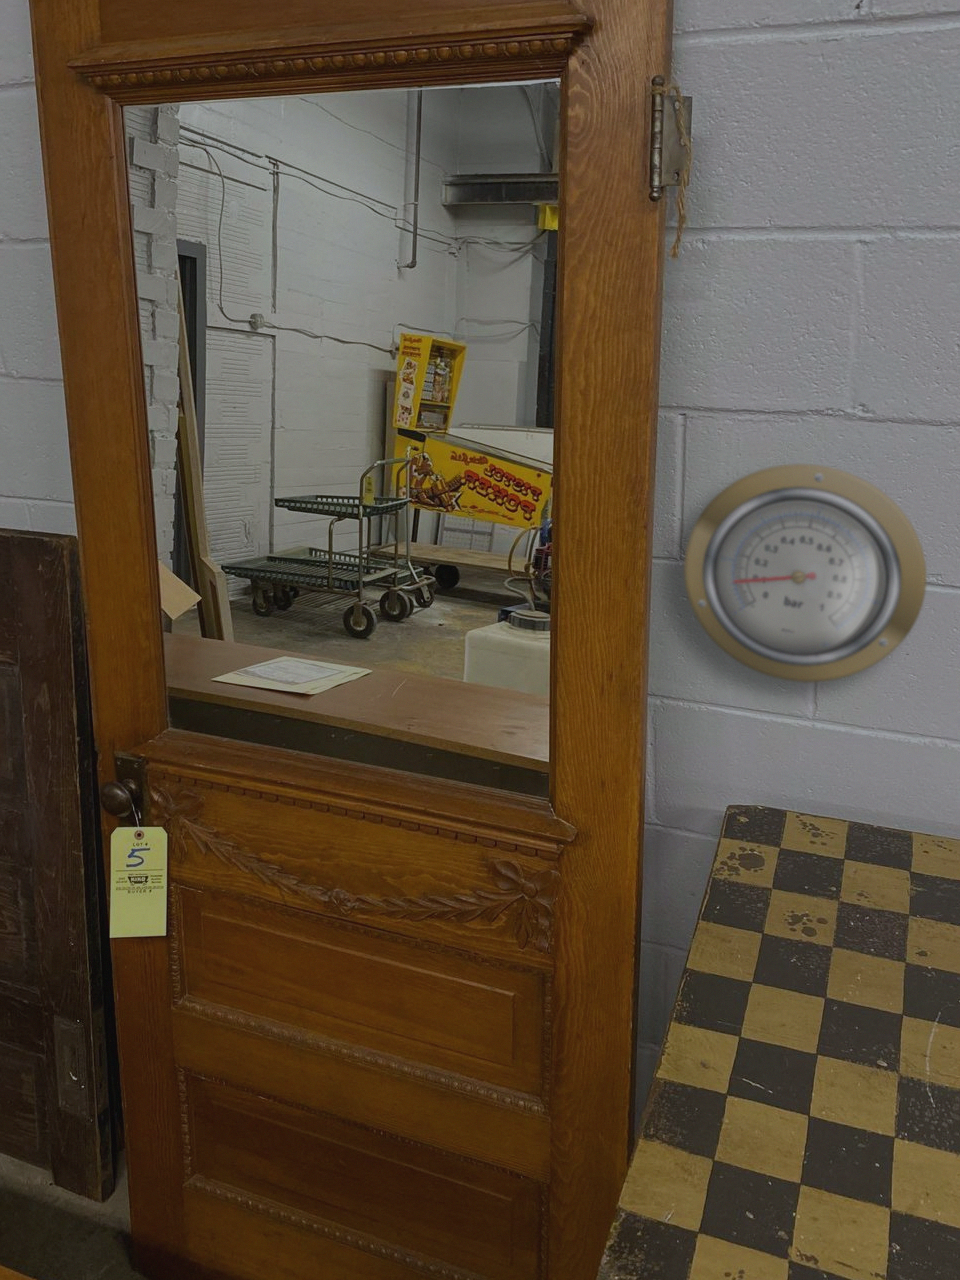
0.1; bar
